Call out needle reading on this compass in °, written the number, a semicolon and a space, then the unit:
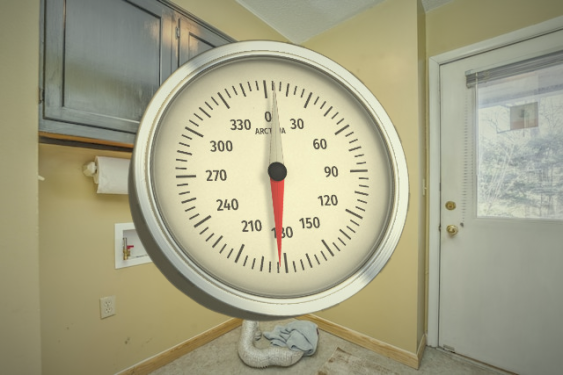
185; °
